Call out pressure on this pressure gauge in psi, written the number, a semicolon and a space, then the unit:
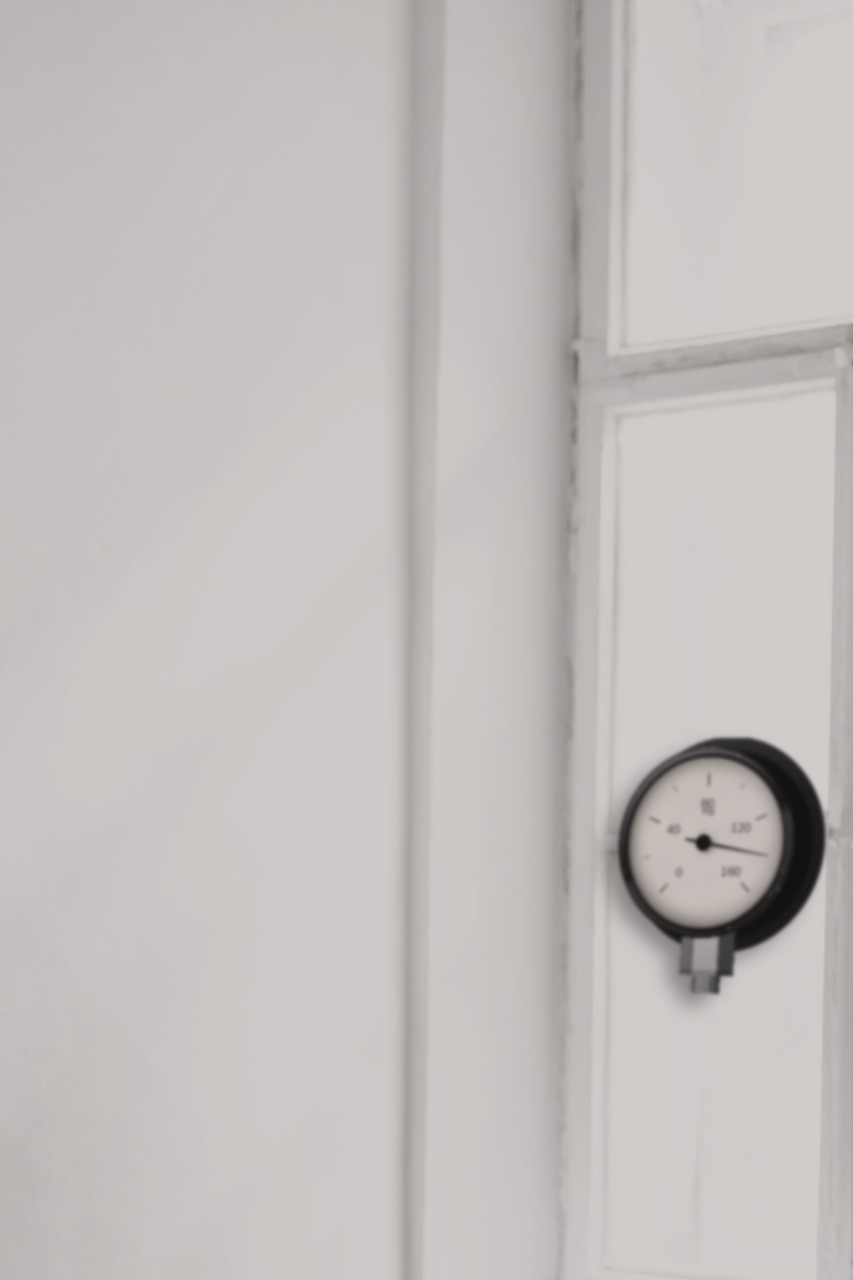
140; psi
